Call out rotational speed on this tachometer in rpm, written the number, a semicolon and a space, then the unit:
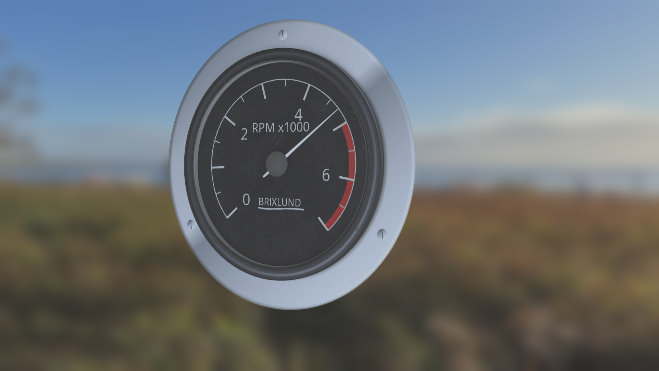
4750; rpm
